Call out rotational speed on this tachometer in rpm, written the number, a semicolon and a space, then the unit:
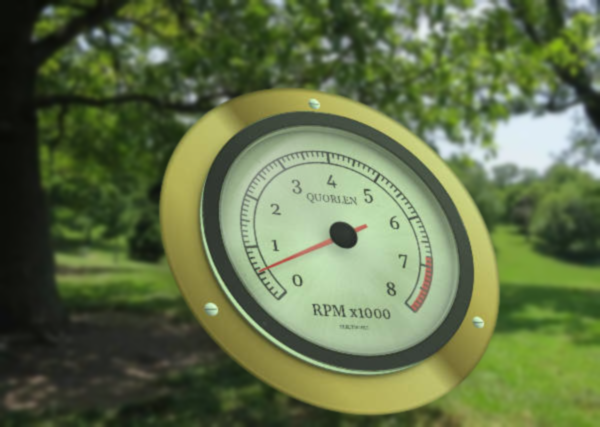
500; rpm
